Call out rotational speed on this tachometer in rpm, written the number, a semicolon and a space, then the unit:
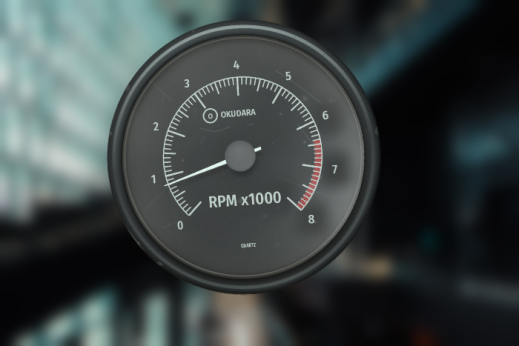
800; rpm
